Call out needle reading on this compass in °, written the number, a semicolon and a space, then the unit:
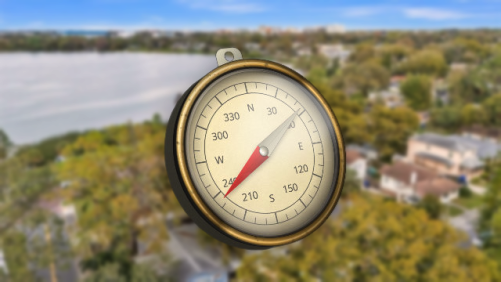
235; °
